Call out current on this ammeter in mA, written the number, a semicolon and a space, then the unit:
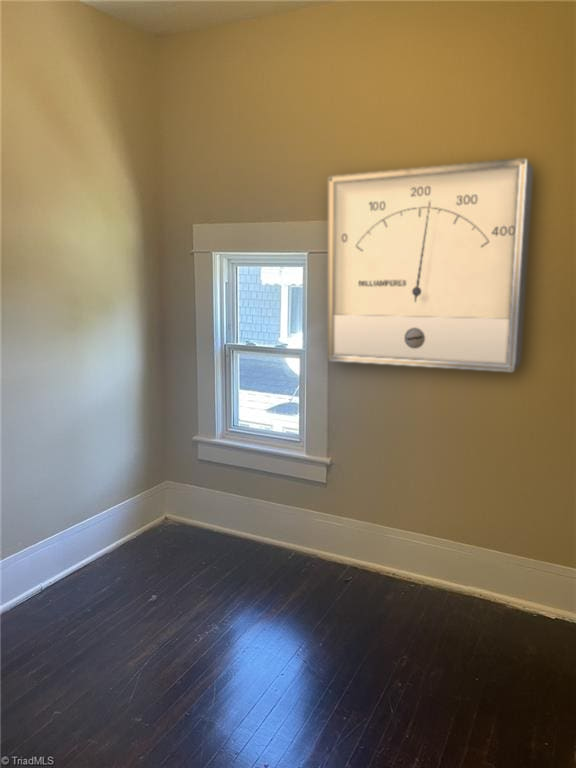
225; mA
